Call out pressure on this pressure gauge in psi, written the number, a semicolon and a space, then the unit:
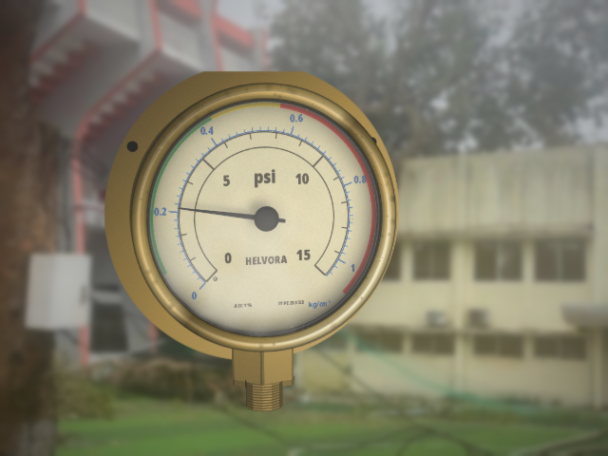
3; psi
